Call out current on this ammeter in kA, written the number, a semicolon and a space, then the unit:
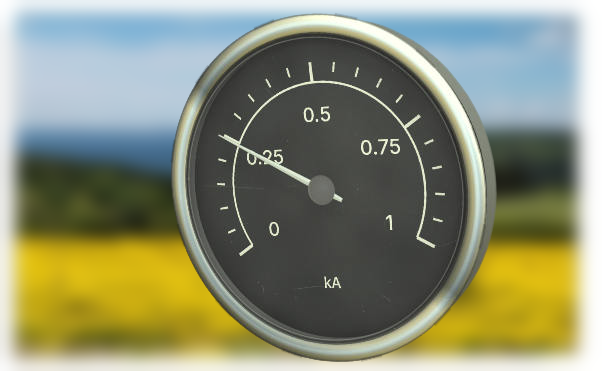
0.25; kA
